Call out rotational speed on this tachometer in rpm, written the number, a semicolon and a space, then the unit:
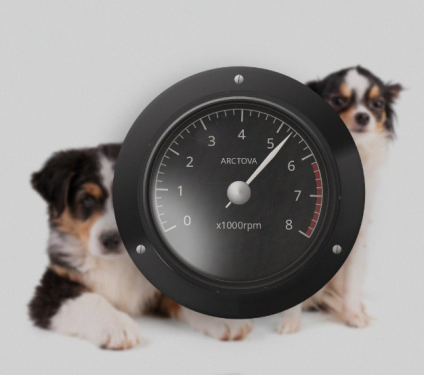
5300; rpm
